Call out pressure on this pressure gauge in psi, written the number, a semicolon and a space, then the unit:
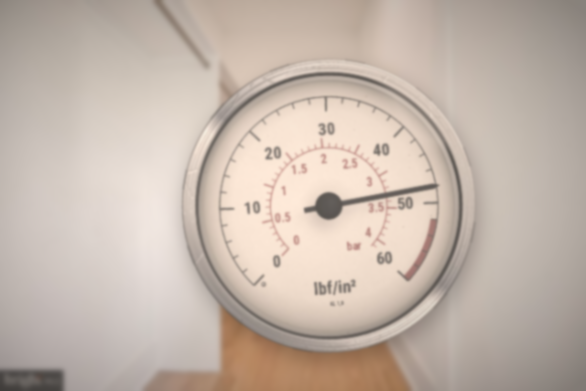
48; psi
